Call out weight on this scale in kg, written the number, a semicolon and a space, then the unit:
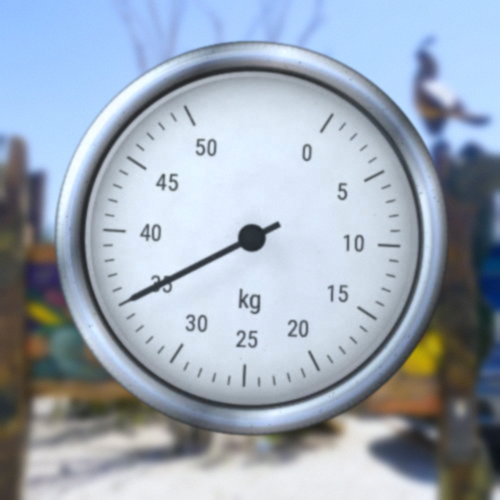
35; kg
